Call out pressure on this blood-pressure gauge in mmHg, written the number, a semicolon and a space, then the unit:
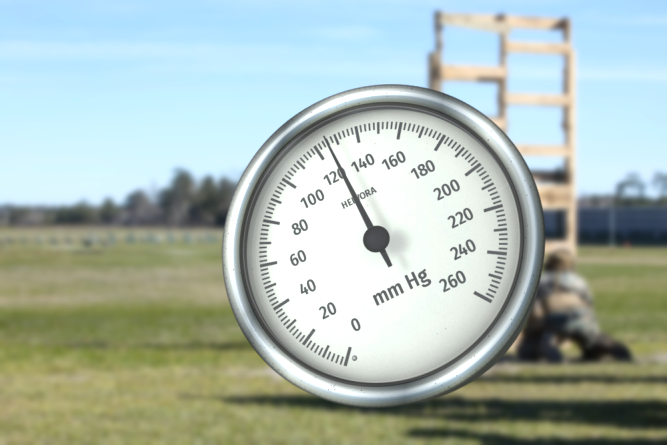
126; mmHg
